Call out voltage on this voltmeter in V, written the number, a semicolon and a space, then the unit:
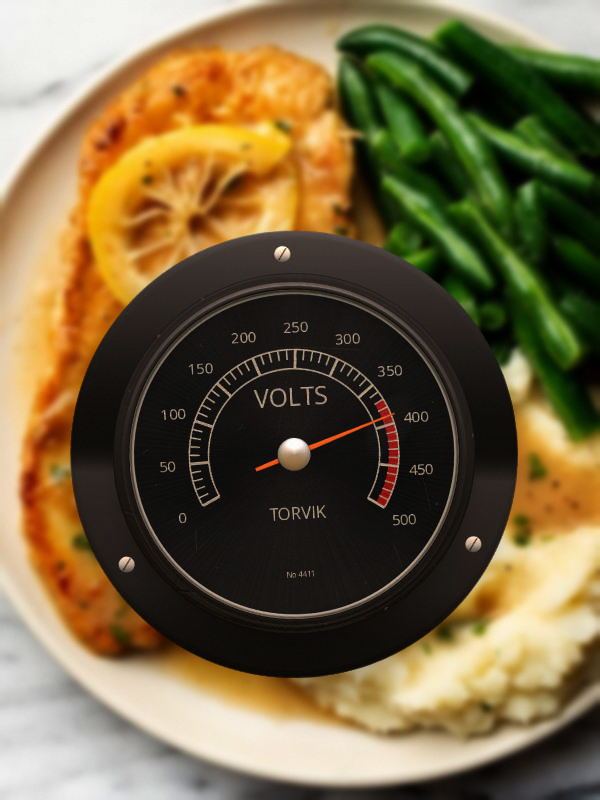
390; V
